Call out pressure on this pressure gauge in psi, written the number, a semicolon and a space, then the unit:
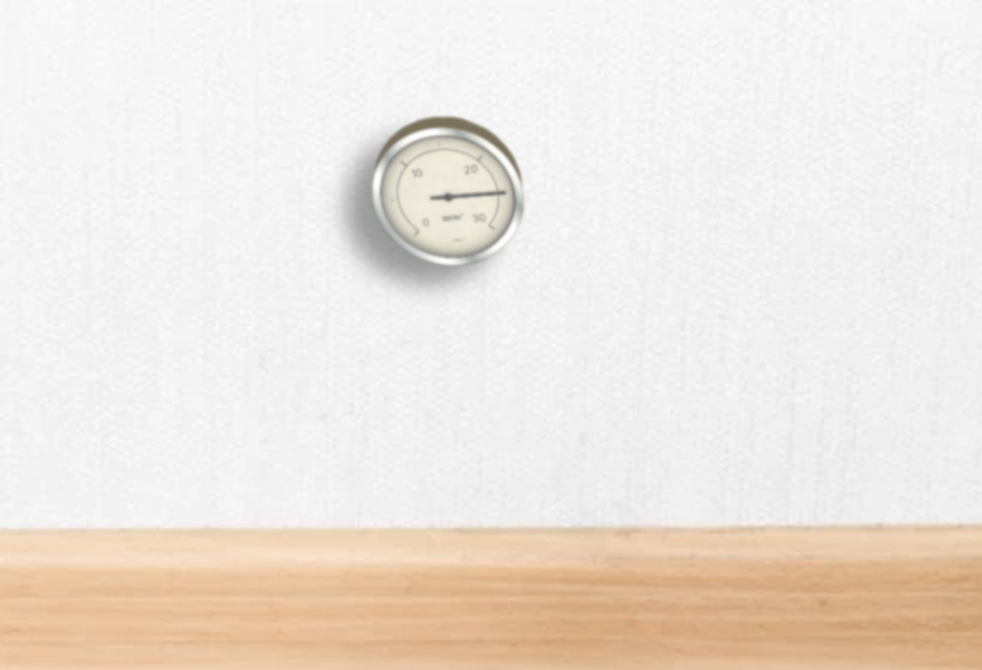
25; psi
